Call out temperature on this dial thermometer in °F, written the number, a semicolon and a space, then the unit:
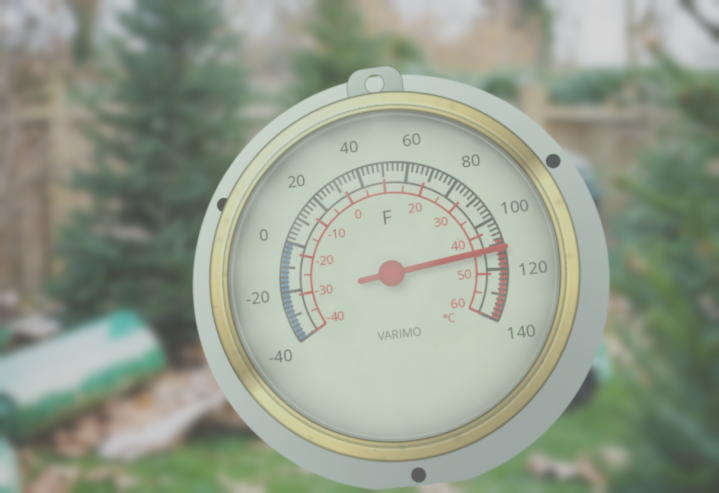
112; °F
